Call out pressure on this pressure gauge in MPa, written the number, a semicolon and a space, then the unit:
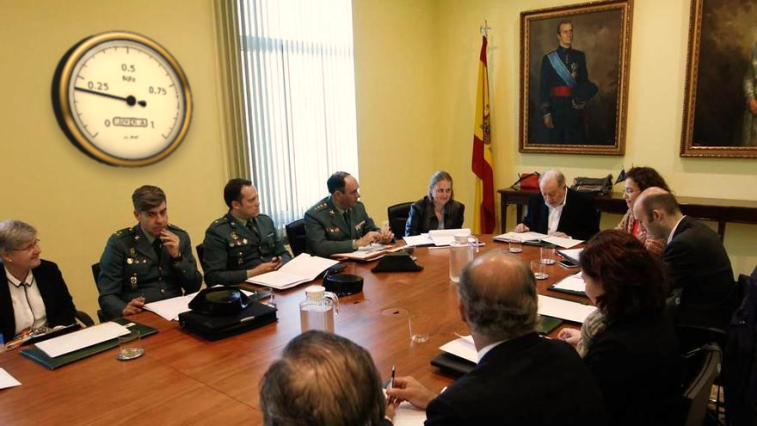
0.2; MPa
